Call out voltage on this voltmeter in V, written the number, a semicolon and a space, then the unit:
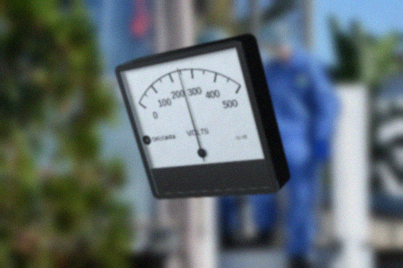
250; V
